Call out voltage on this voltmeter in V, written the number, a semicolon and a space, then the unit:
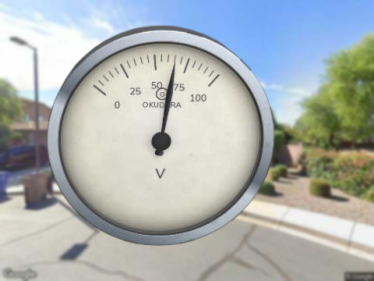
65; V
